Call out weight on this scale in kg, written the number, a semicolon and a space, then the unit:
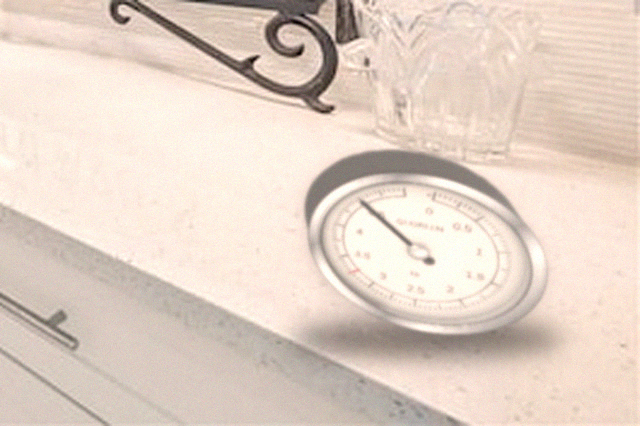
4.5; kg
